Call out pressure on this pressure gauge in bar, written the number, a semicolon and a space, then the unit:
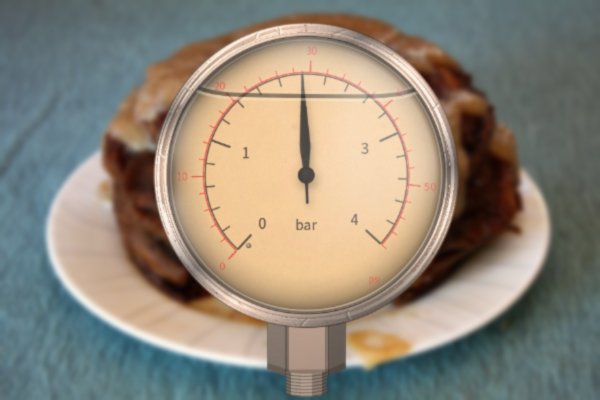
2; bar
